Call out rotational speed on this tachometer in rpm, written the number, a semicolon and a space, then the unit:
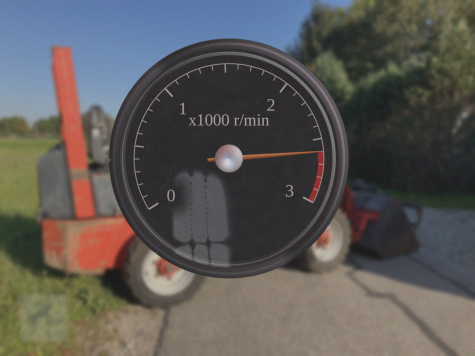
2600; rpm
